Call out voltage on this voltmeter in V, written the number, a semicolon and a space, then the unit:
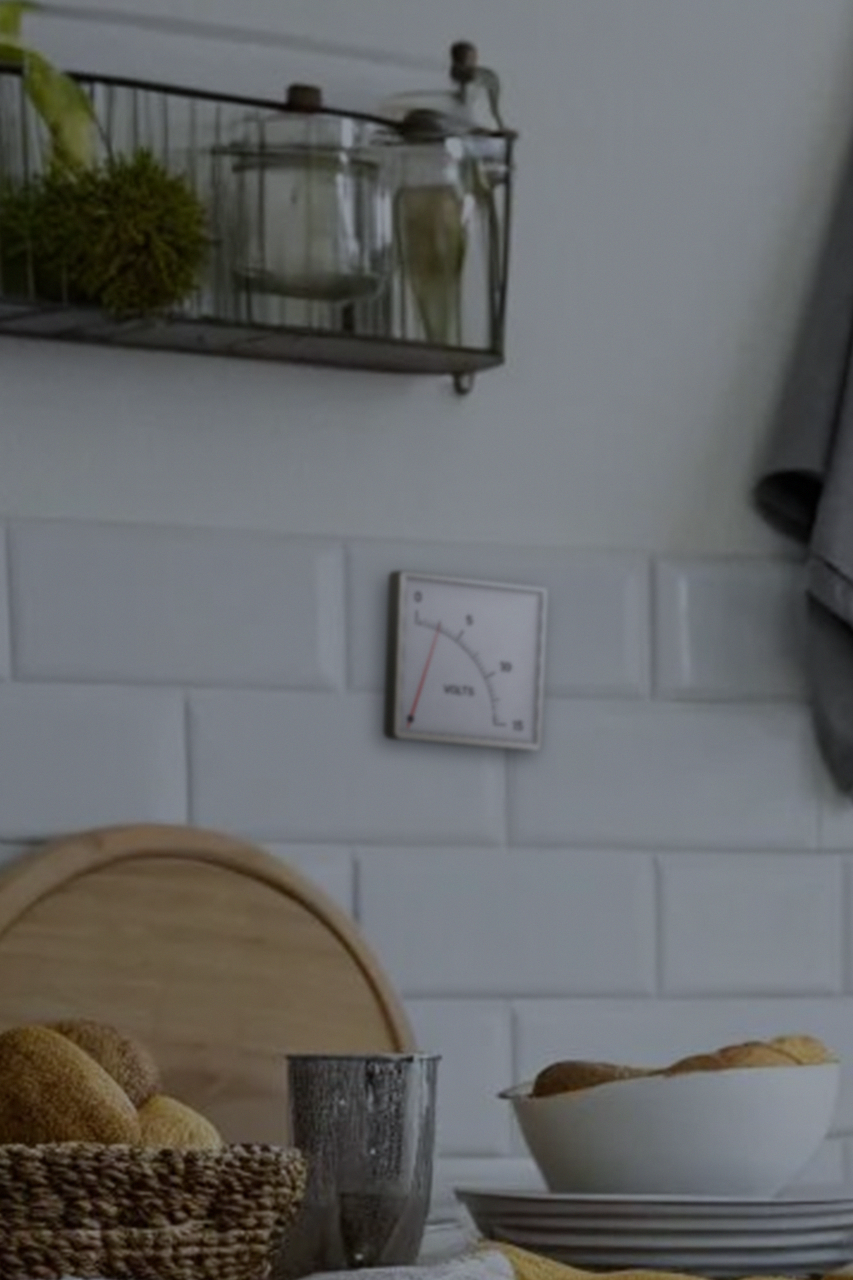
2.5; V
